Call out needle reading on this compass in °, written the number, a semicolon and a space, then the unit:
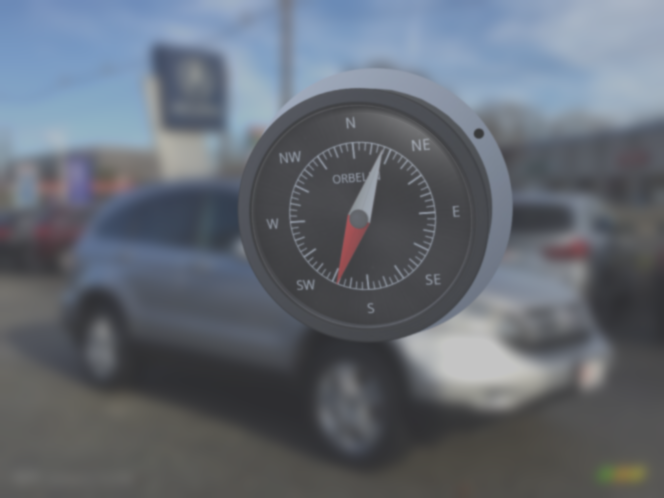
205; °
